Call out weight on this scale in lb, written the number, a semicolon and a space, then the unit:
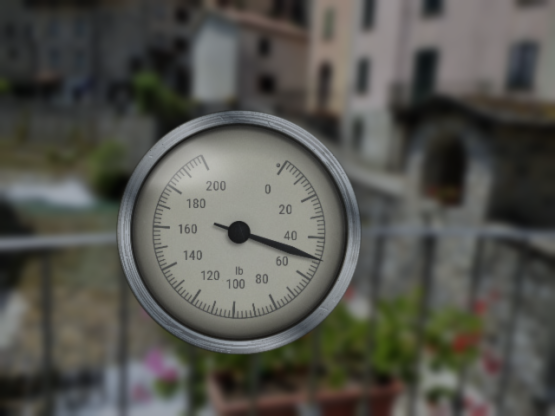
50; lb
